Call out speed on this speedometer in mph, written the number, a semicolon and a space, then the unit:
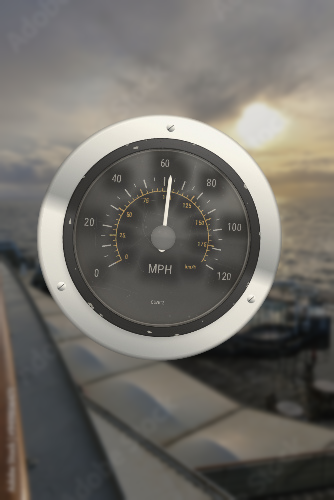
62.5; mph
